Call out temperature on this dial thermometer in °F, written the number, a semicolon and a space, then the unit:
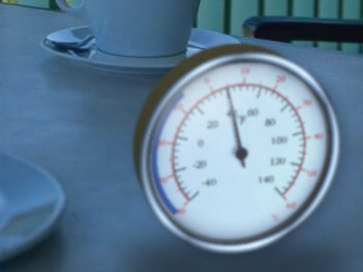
40; °F
